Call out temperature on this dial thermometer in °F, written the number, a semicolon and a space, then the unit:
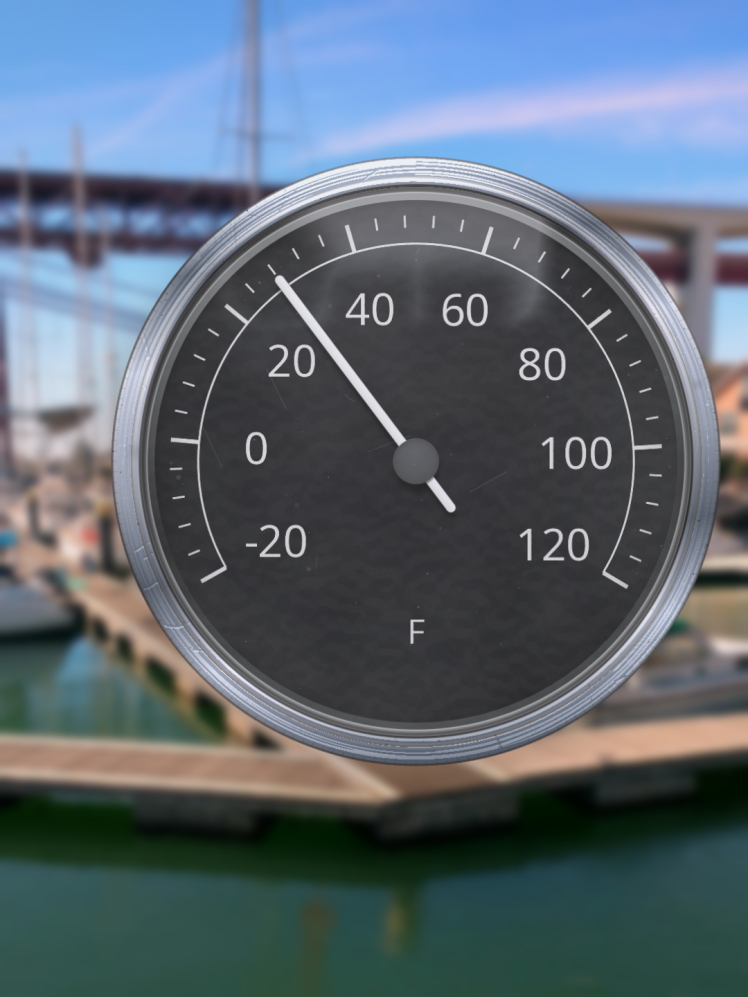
28; °F
